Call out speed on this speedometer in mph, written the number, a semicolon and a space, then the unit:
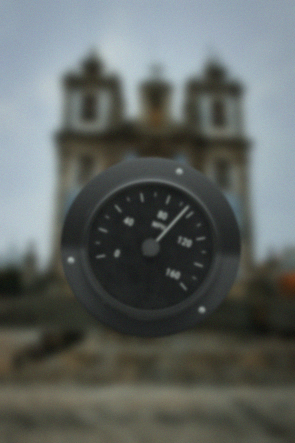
95; mph
